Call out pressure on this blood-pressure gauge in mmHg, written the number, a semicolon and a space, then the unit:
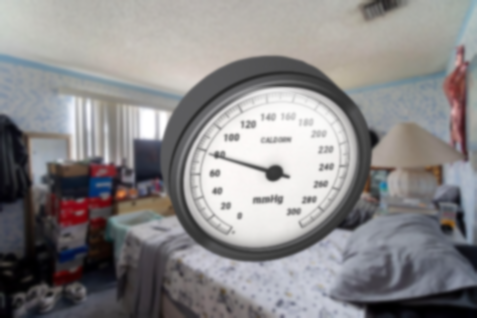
80; mmHg
